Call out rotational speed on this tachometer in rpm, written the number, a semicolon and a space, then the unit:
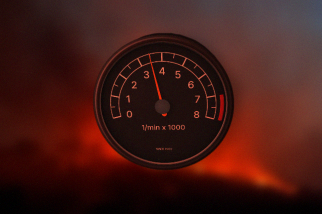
3500; rpm
